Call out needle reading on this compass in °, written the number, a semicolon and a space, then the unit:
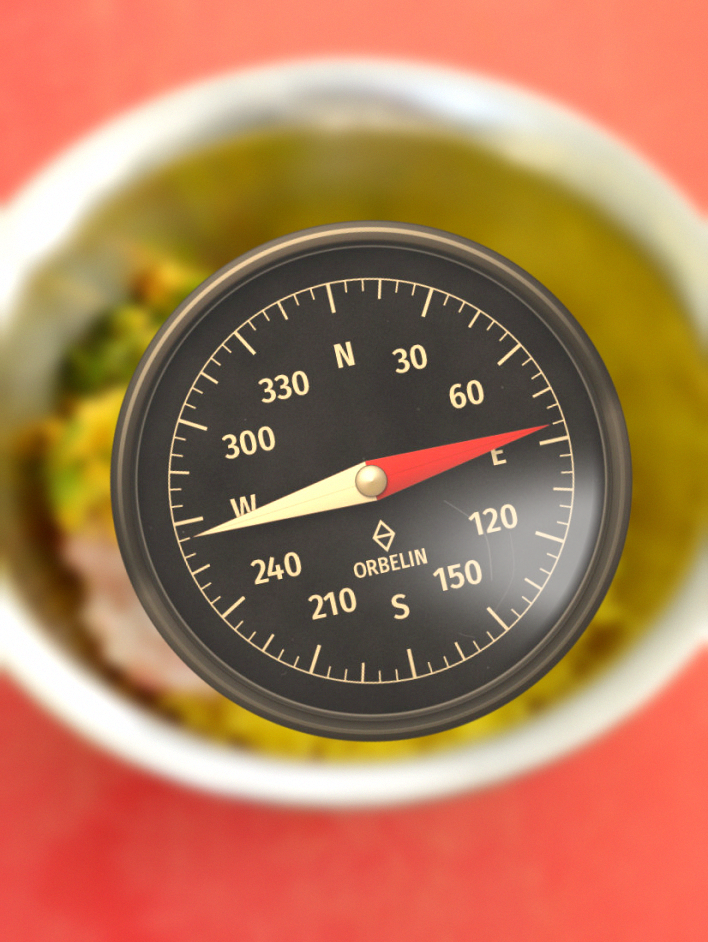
85; °
